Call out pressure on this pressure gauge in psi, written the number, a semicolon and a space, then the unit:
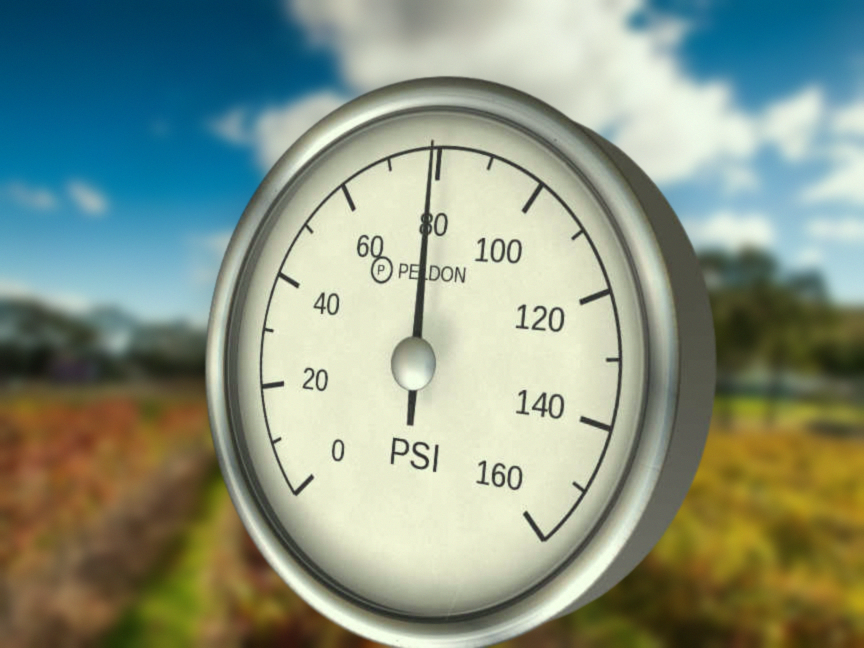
80; psi
